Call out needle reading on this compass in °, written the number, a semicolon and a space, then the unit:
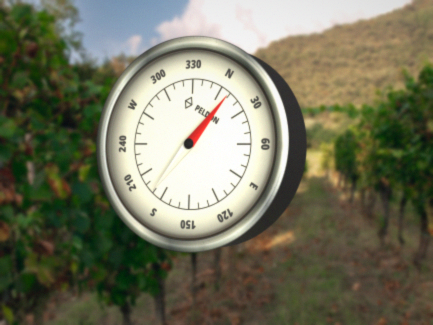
10; °
